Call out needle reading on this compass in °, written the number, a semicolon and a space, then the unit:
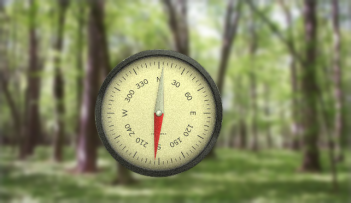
185; °
